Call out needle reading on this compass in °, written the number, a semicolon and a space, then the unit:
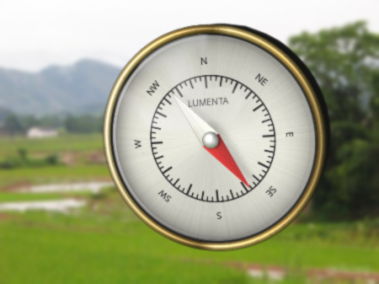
145; °
